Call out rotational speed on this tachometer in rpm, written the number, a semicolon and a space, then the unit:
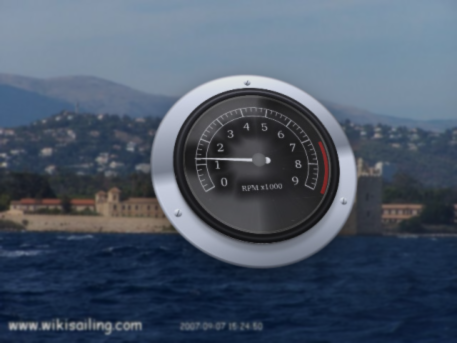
1200; rpm
